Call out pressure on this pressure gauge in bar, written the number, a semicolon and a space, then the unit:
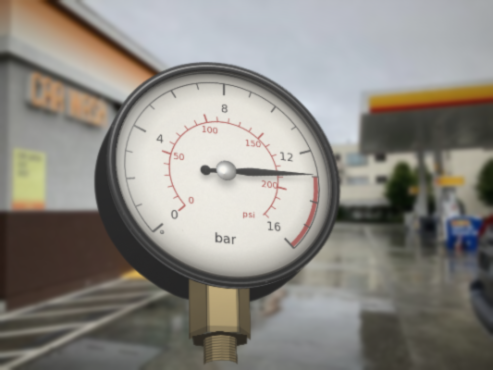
13; bar
